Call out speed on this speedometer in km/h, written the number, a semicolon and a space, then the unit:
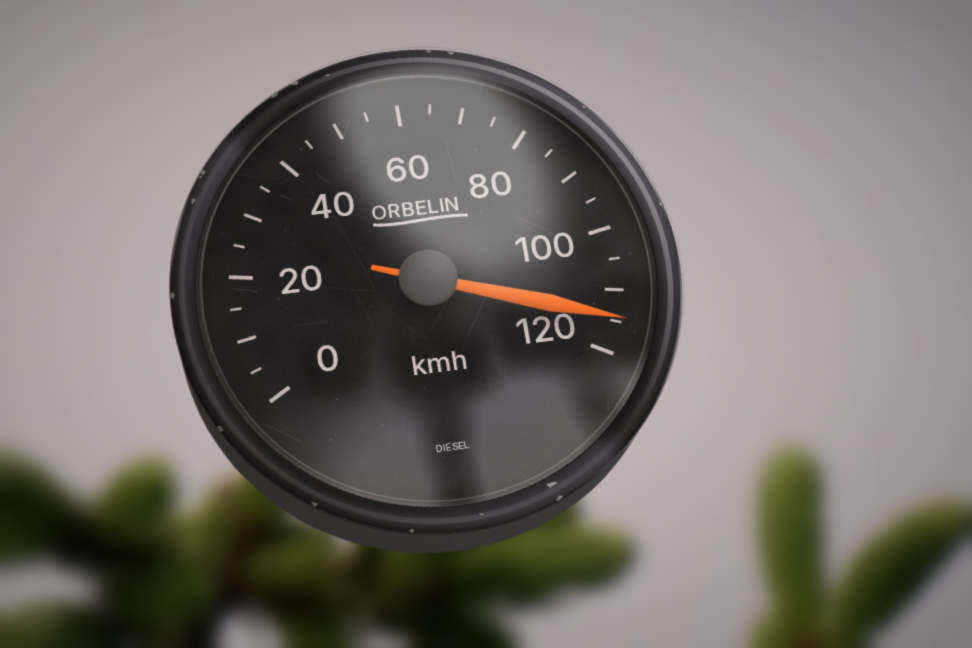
115; km/h
